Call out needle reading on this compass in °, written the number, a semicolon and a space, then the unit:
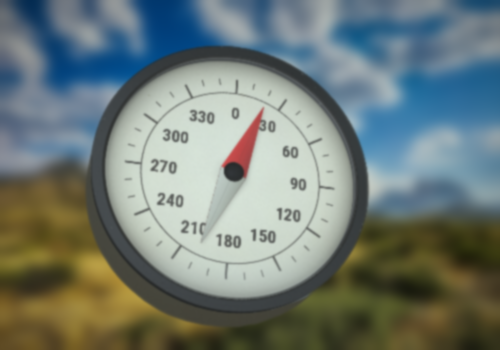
20; °
